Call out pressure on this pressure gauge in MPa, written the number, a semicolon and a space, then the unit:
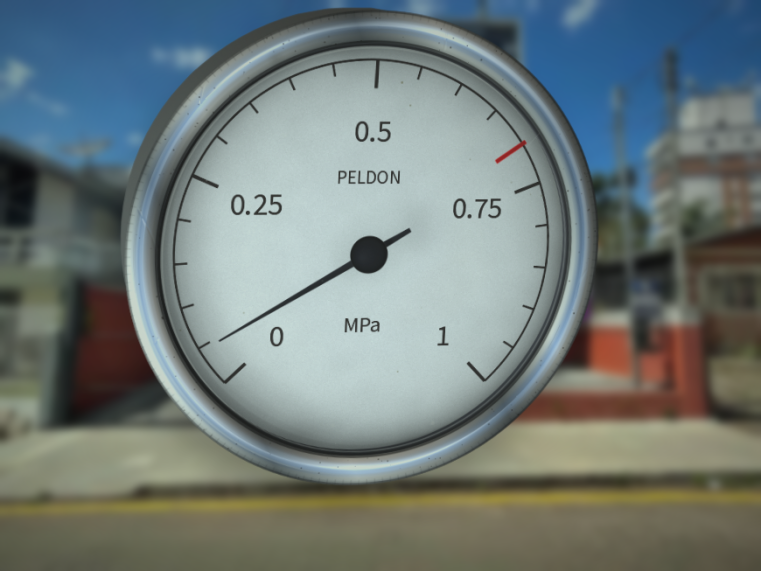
0.05; MPa
